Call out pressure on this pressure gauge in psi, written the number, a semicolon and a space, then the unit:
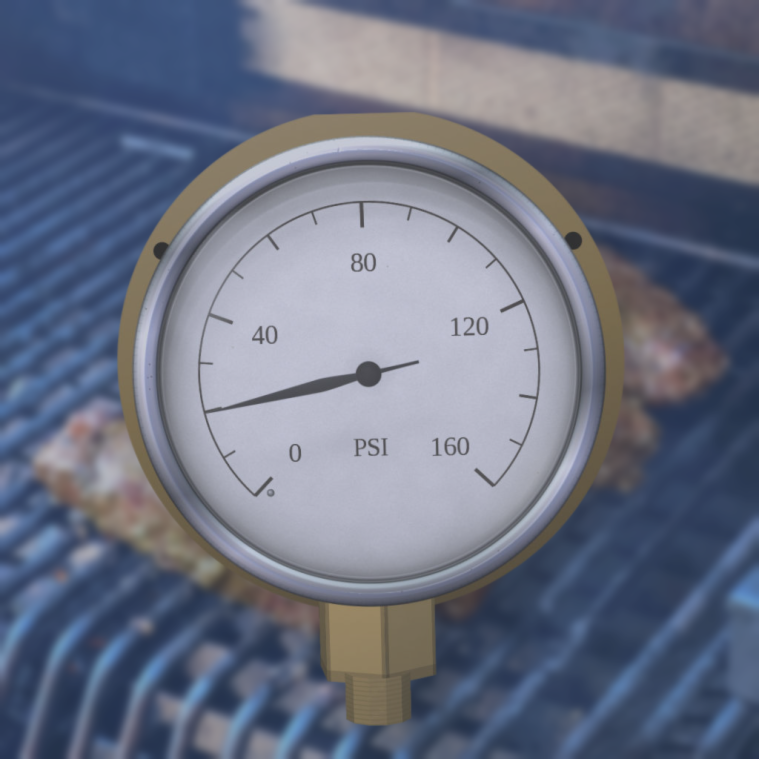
20; psi
